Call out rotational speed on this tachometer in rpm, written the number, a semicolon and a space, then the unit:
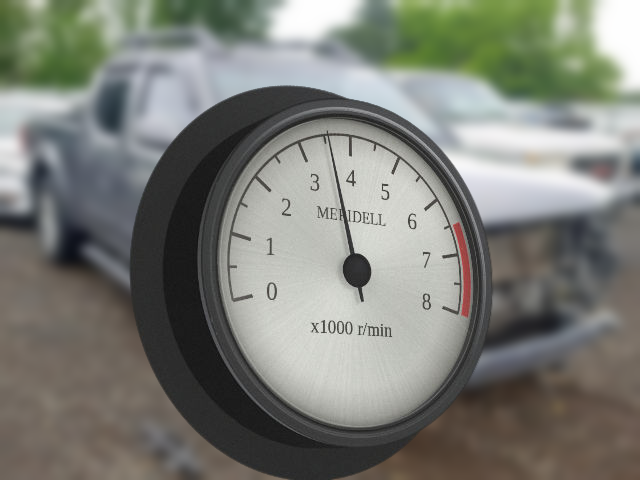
3500; rpm
